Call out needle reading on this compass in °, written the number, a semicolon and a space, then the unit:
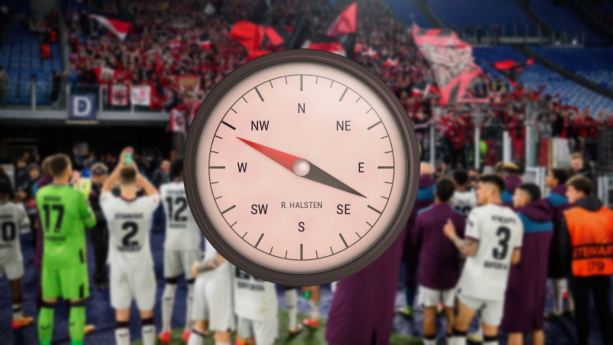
295; °
